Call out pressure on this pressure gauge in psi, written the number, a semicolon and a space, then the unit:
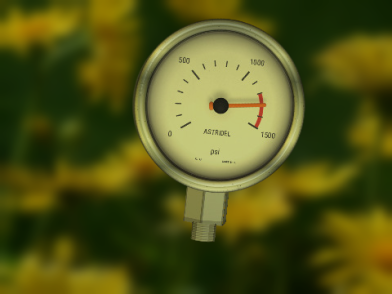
1300; psi
